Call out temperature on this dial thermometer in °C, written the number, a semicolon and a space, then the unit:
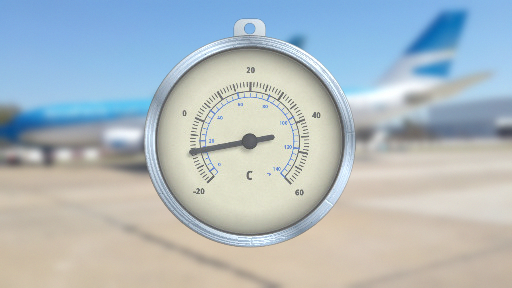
-10; °C
